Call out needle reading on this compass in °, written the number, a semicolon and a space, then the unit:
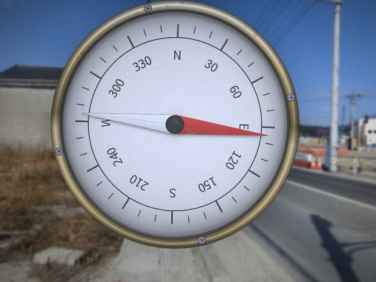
95; °
